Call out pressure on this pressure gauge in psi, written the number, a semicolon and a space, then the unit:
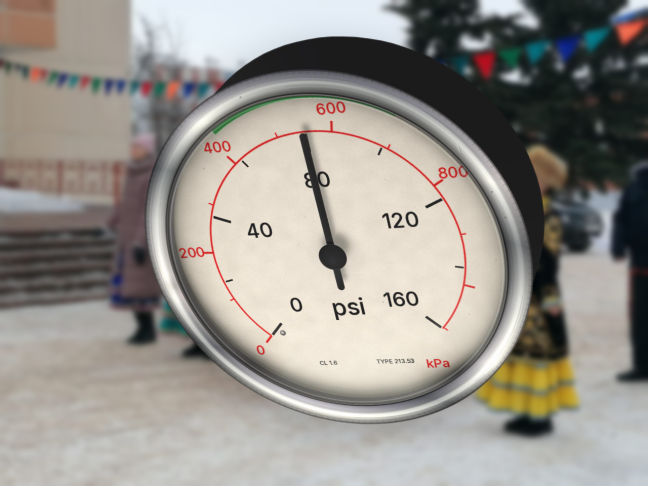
80; psi
